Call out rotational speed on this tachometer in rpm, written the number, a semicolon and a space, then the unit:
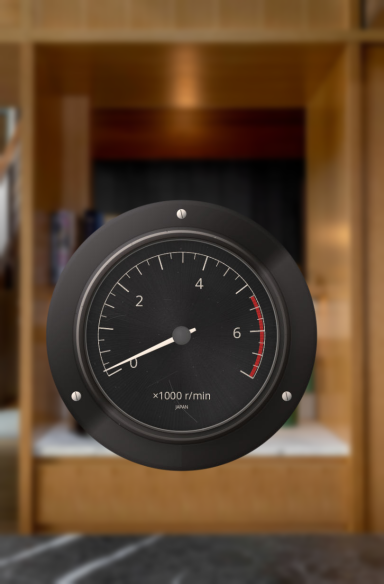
125; rpm
